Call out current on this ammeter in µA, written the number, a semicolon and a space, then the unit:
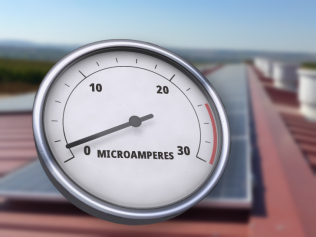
1; µA
